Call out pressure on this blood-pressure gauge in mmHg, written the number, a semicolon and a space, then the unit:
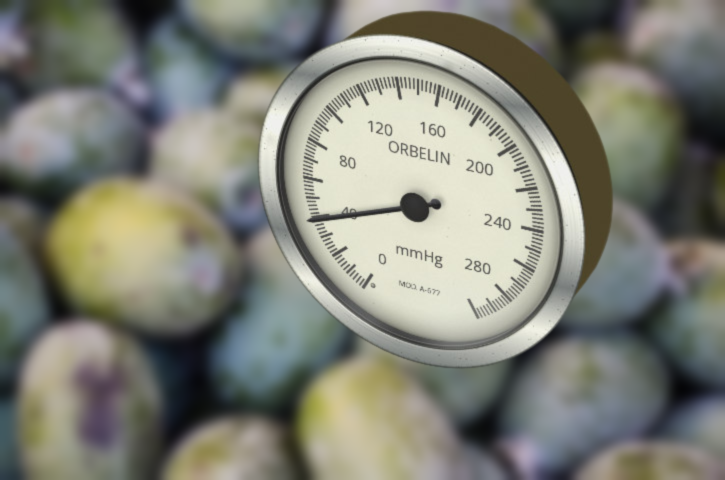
40; mmHg
